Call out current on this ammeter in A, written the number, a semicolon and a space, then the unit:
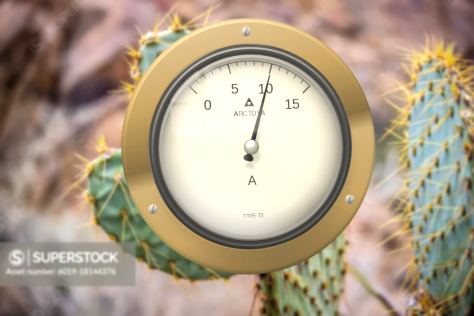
10; A
